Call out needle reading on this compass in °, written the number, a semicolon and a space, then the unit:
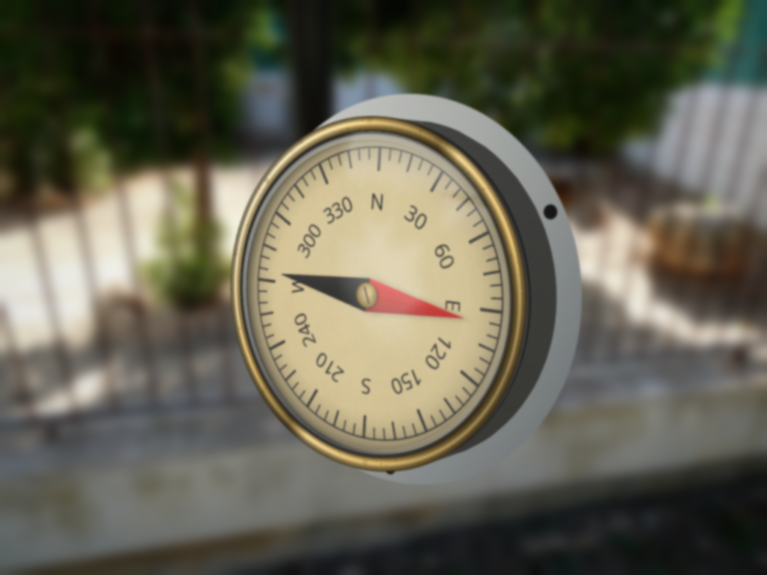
95; °
